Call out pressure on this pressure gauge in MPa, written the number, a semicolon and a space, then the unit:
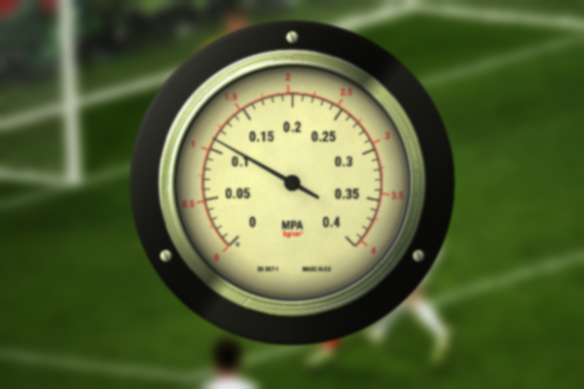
0.11; MPa
